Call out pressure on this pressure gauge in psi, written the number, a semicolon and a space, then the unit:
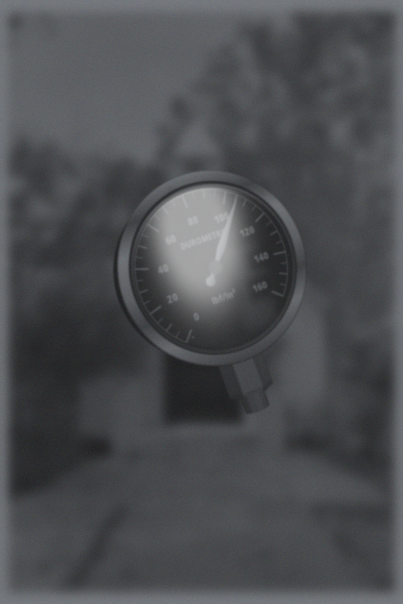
105; psi
